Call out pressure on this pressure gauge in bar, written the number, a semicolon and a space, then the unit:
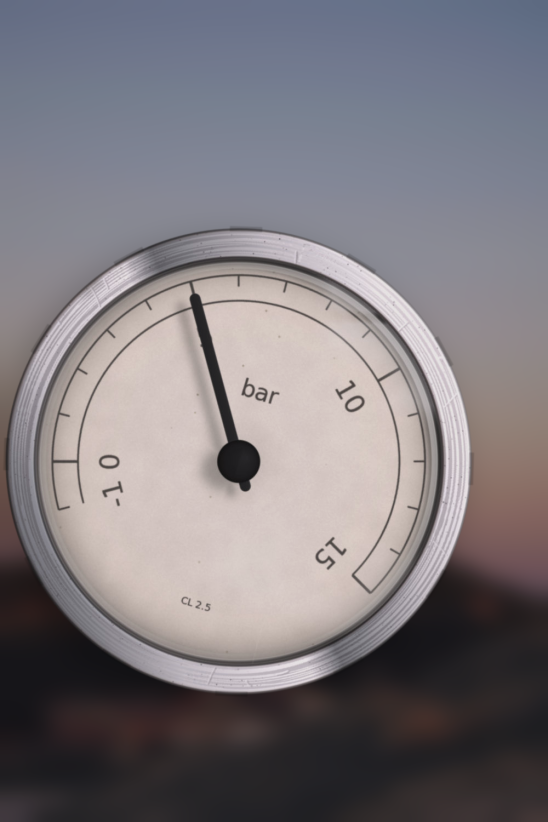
5; bar
